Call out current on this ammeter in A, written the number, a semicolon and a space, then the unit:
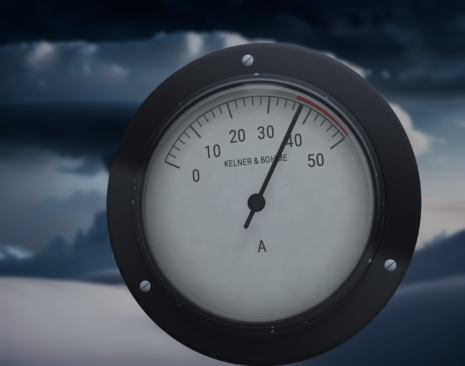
38; A
